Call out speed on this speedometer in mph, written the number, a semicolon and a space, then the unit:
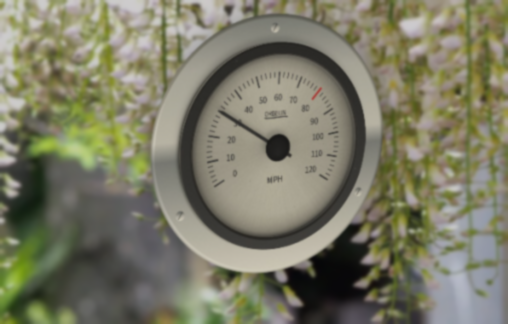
30; mph
